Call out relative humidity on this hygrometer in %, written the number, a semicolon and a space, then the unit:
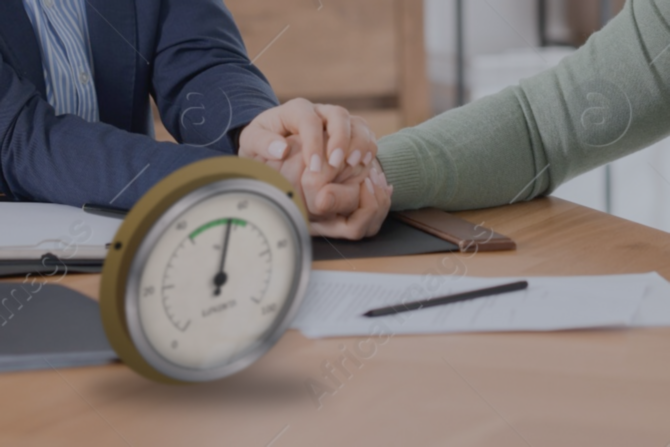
56; %
